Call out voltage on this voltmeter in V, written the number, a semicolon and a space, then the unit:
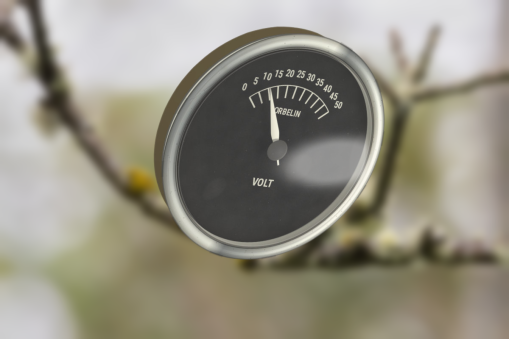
10; V
